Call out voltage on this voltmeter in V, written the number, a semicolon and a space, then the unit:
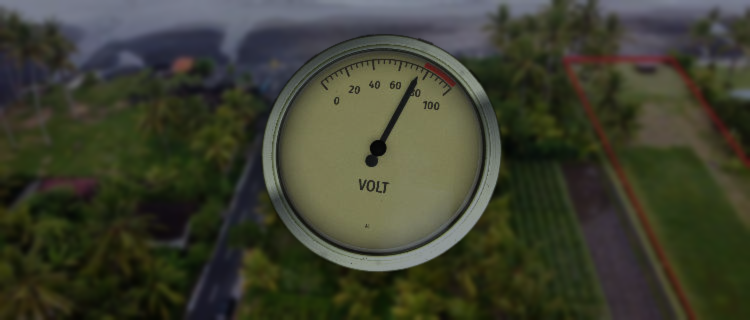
76; V
